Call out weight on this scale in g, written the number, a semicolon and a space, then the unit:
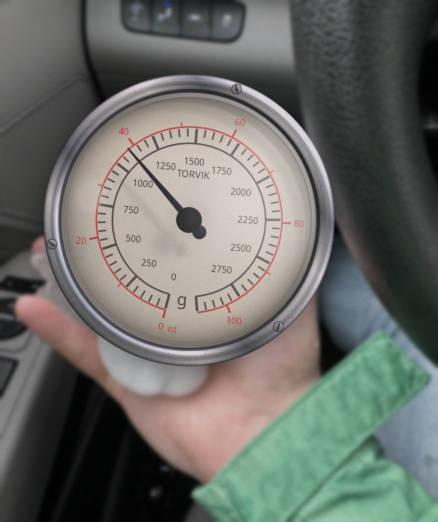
1100; g
